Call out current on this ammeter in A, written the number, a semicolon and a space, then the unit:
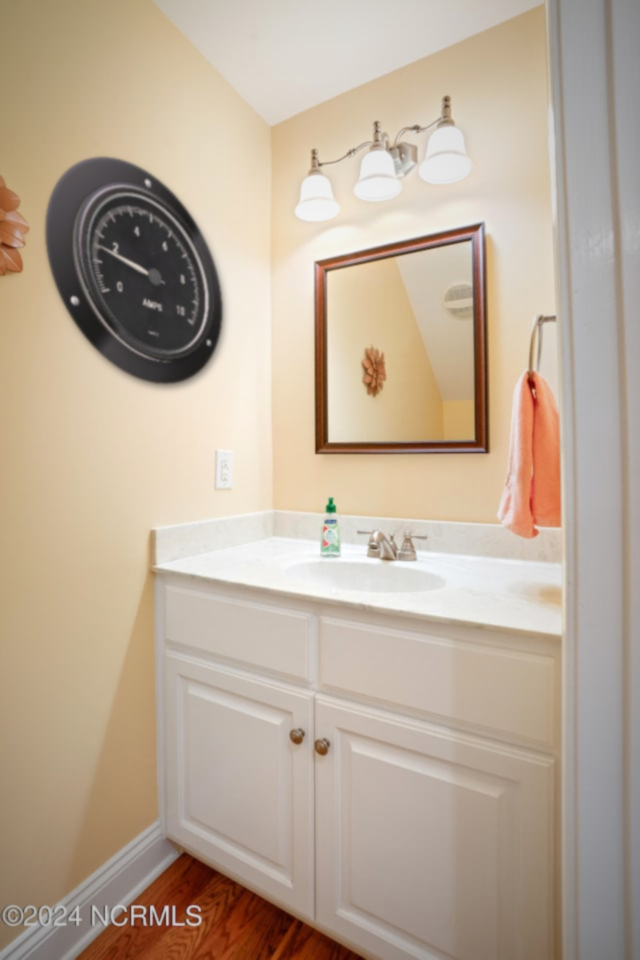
1.5; A
